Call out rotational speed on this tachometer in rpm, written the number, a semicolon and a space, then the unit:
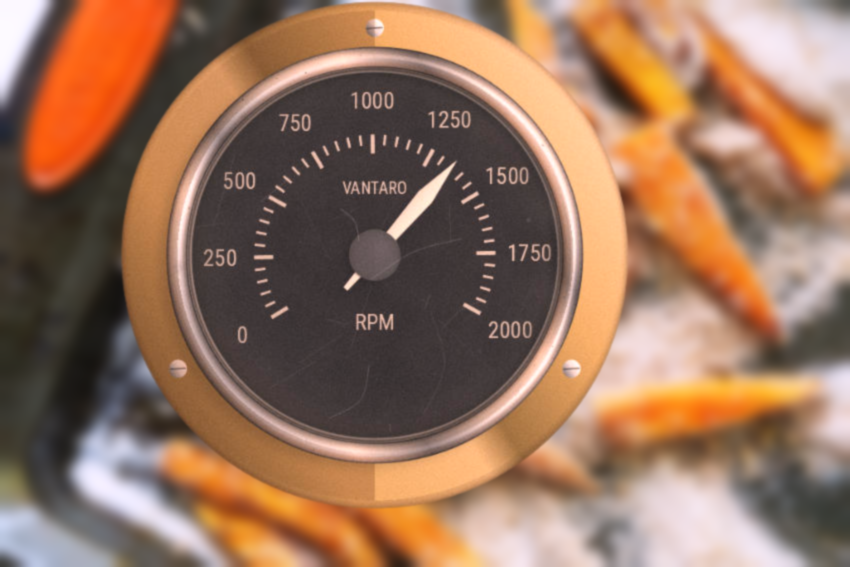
1350; rpm
